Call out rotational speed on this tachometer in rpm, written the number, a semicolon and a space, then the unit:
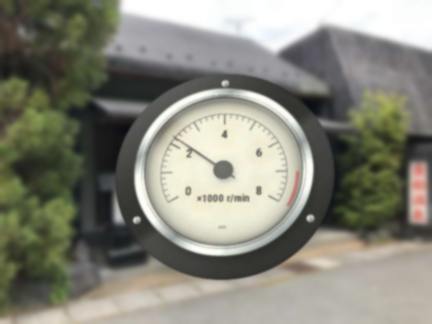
2200; rpm
